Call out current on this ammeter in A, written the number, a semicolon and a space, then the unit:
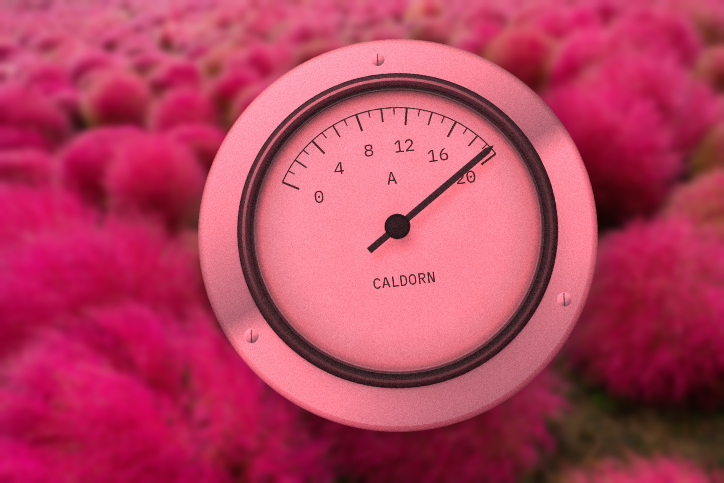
19.5; A
